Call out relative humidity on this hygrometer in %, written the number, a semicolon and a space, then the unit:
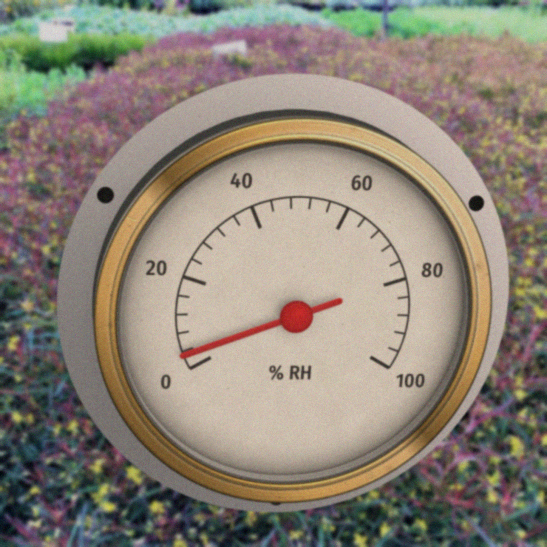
4; %
